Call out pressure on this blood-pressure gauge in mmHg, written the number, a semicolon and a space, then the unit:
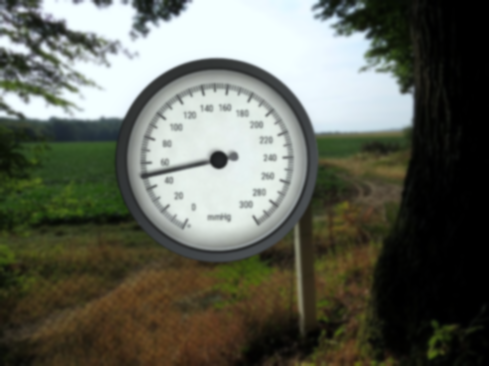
50; mmHg
